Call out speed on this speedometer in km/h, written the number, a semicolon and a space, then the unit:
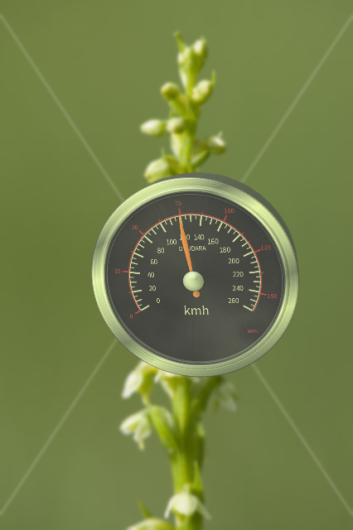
120; km/h
